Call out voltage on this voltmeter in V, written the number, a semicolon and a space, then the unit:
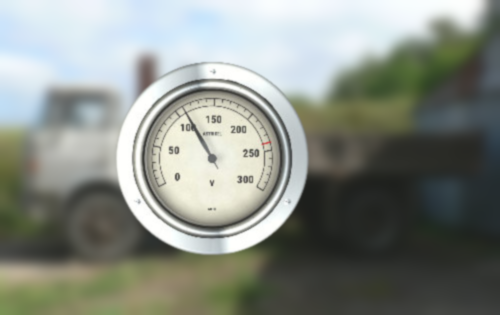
110; V
